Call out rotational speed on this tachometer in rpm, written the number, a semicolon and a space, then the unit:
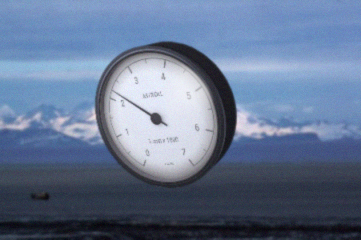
2250; rpm
